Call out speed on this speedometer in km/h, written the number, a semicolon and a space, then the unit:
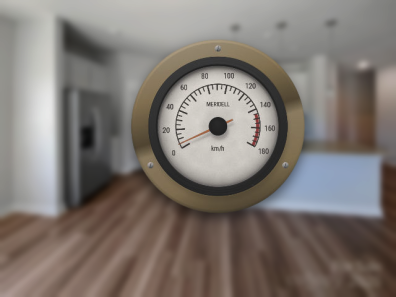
5; km/h
